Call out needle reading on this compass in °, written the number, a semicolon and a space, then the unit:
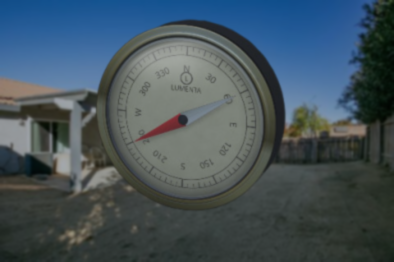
240; °
